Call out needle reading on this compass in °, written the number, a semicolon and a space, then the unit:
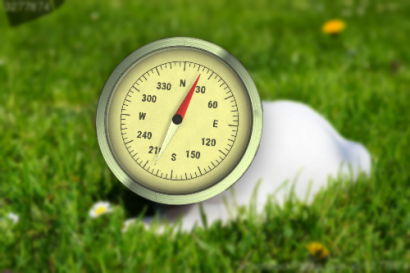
20; °
